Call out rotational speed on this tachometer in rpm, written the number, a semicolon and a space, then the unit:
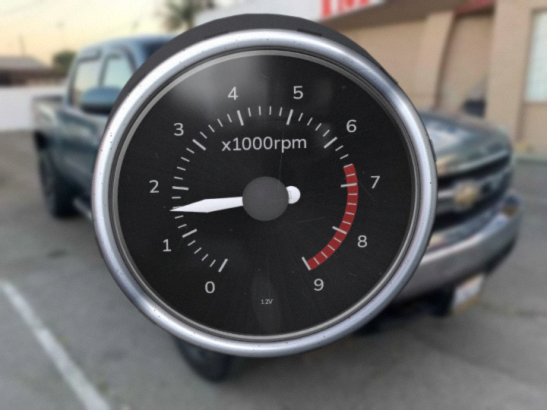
1600; rpm
